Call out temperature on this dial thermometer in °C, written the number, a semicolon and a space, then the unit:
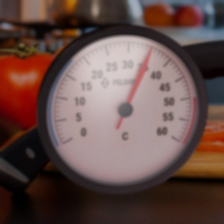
35; °C
